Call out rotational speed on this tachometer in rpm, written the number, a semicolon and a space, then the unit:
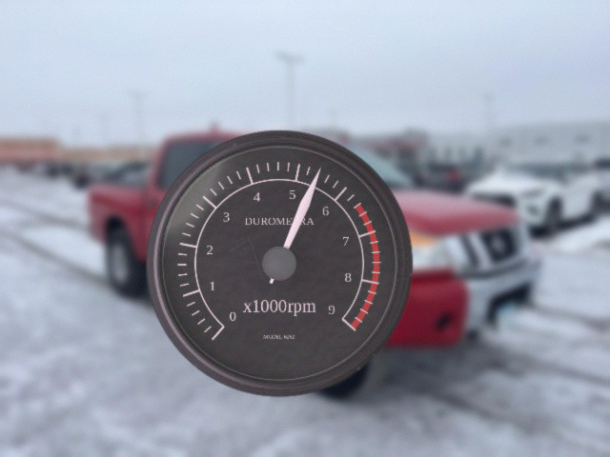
5400; rpm
